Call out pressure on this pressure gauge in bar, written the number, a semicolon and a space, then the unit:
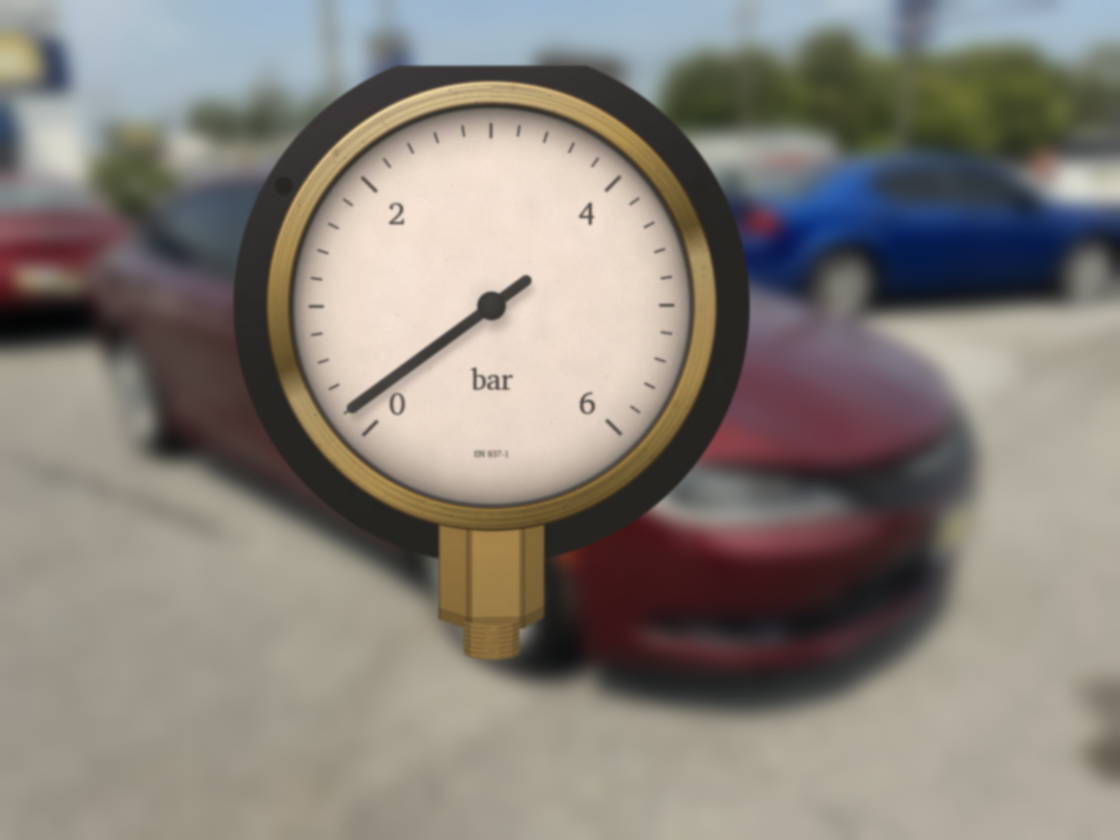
0.2; bar
